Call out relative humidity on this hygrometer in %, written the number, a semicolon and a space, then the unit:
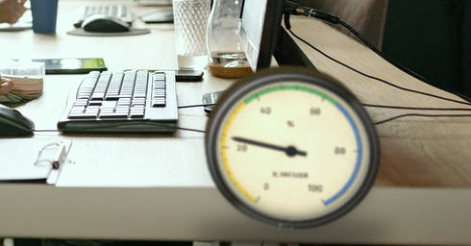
24; %
